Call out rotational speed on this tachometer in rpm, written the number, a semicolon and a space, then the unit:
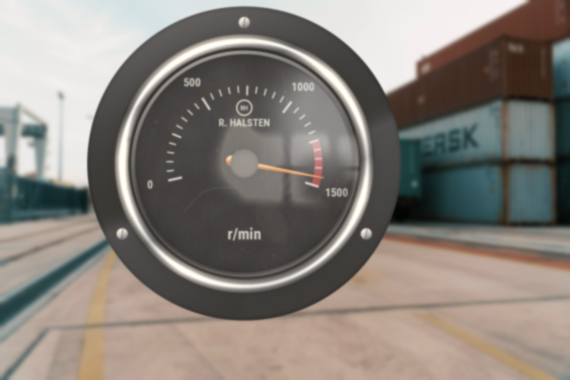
1450; rpm
